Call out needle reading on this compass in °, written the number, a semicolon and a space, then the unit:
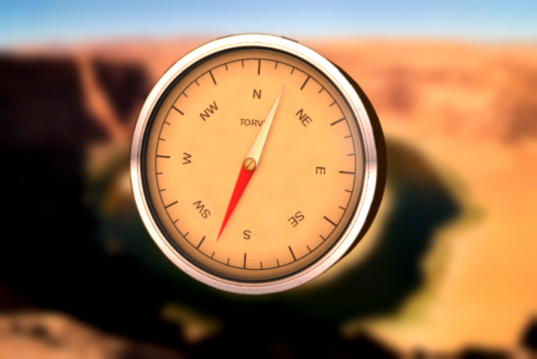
200; °
